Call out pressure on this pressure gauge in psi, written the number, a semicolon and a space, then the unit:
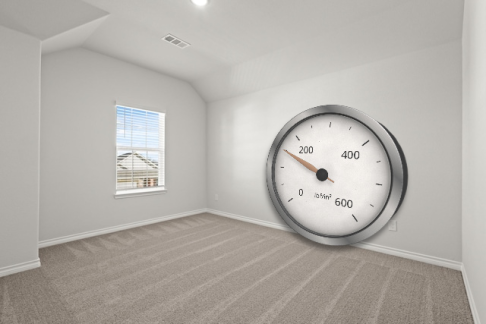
150; psi
